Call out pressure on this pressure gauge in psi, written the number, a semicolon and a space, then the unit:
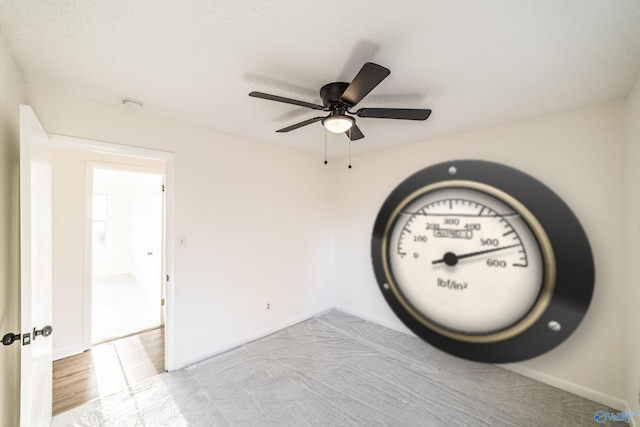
540; psi
